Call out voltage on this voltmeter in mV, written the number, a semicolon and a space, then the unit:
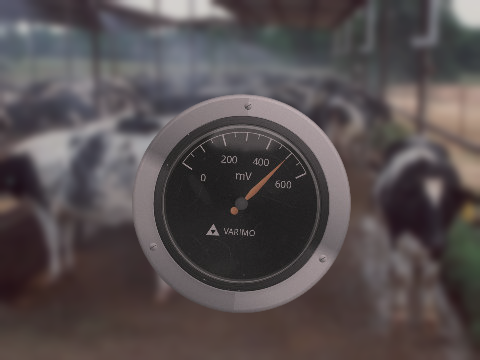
500; mV
